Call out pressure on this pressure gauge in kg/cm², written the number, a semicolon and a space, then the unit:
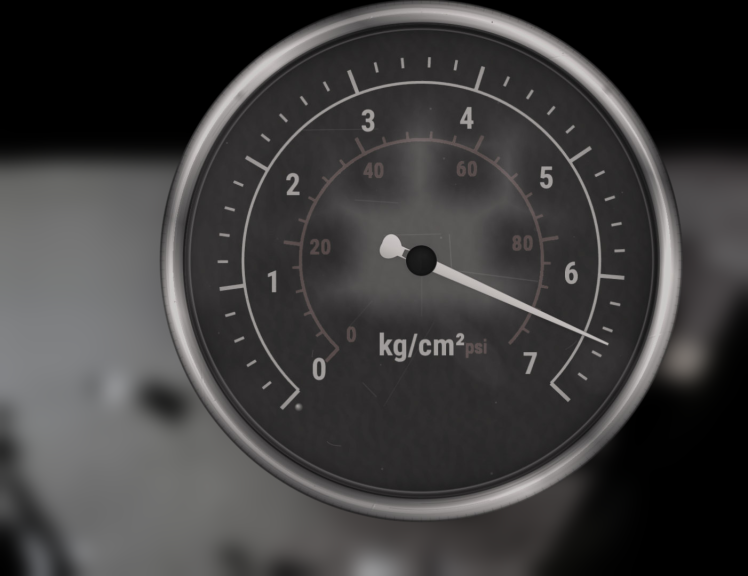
6.5; kg/cm²
